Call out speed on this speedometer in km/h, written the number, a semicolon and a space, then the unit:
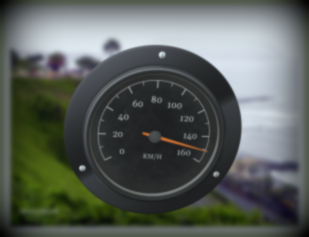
150; km/h
